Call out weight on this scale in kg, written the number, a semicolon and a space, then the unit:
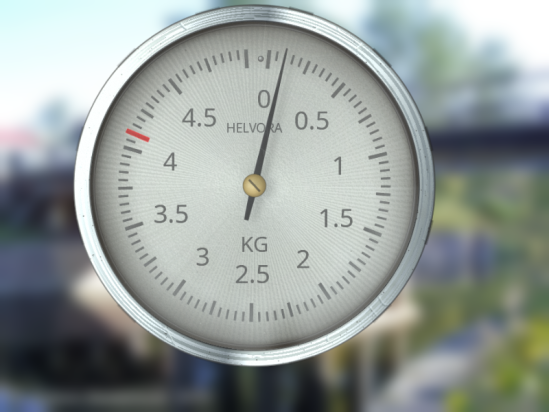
0.1; kg
